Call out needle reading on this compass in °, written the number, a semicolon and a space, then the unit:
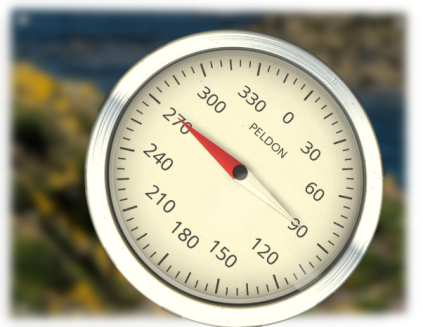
270; °
